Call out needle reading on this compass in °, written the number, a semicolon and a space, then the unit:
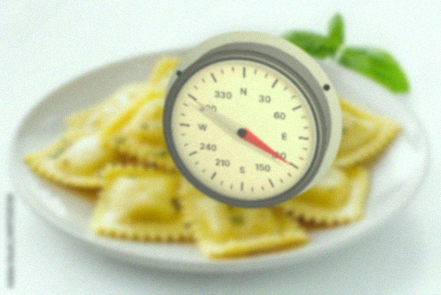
120; °
